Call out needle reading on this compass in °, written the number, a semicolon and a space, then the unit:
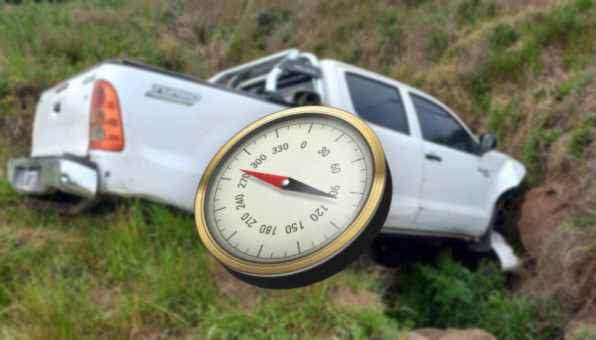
280; °
